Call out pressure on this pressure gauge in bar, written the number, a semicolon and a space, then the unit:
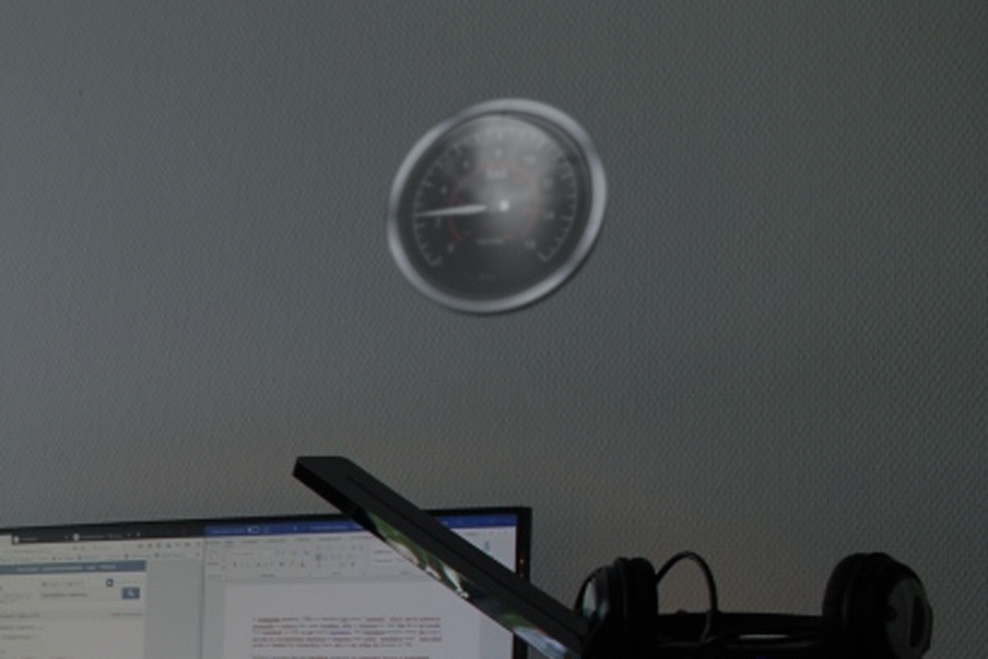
2.5; bar
